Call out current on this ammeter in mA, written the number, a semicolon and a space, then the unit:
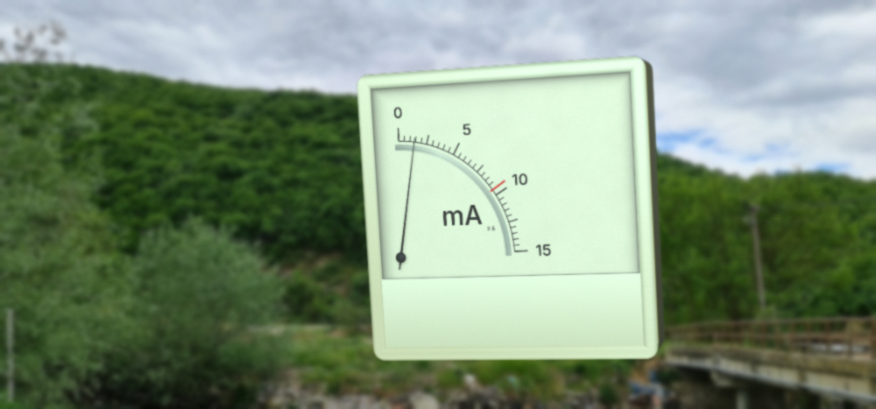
1.5; mA
